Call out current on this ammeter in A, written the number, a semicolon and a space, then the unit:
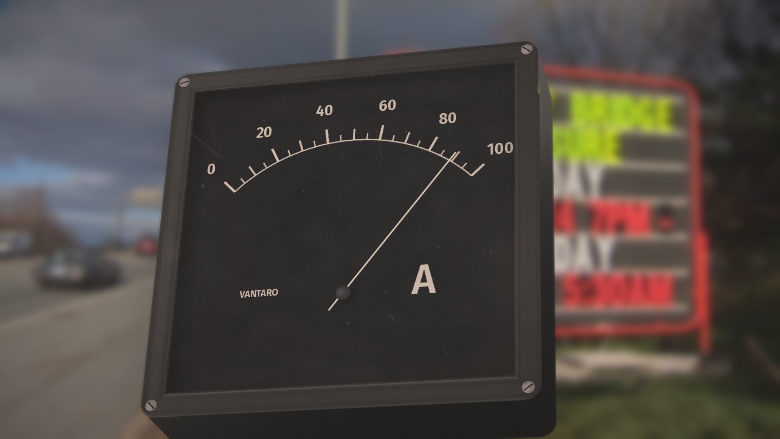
90; A
